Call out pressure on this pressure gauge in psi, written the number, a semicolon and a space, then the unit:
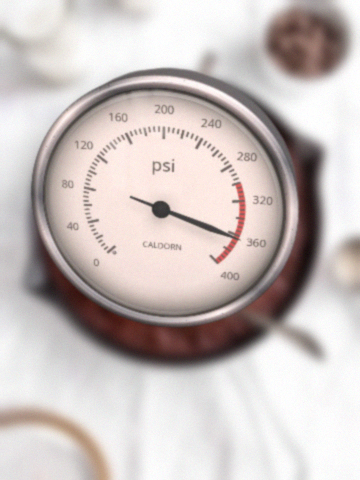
360; psi
